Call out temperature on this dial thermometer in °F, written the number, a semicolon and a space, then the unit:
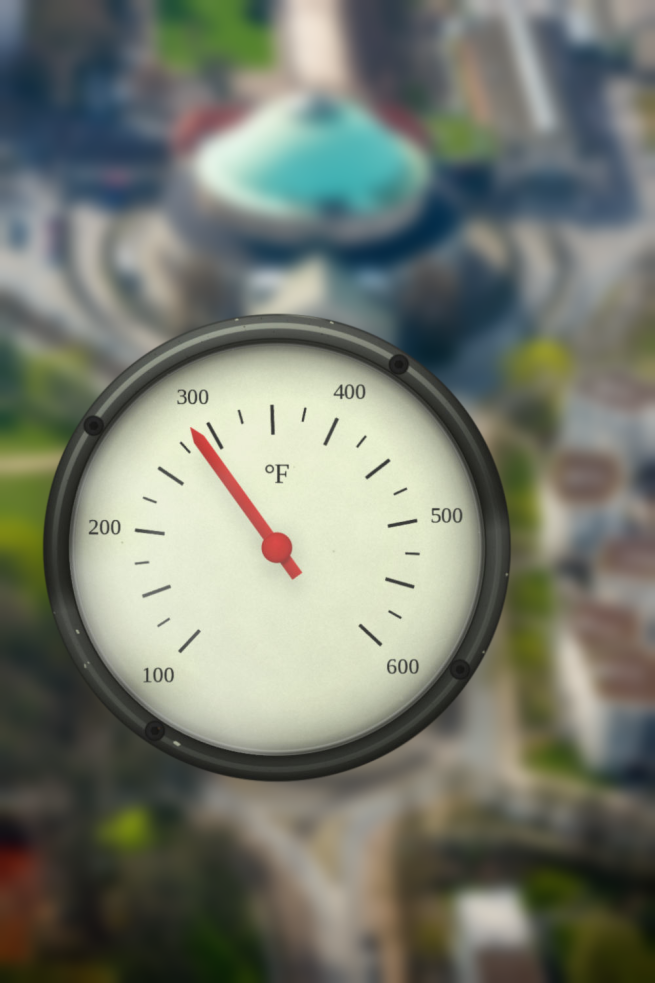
287.5; °F
